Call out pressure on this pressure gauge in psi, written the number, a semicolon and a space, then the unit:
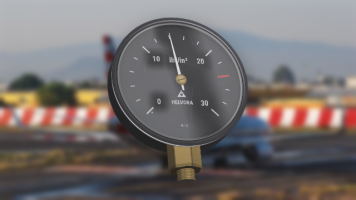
14; psi
